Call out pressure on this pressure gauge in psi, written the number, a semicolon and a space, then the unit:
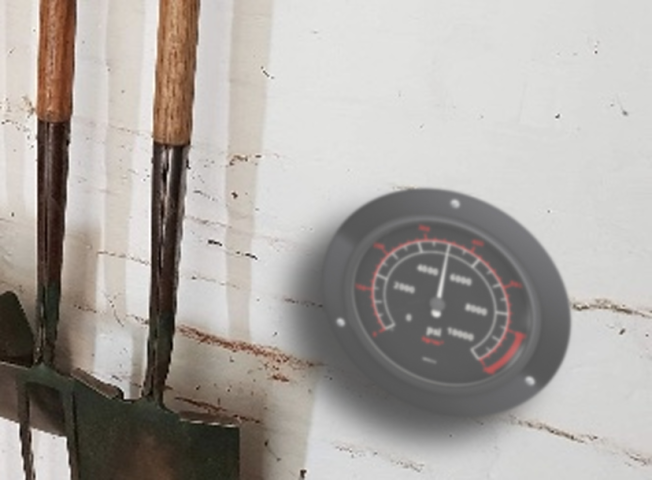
5000; psi
